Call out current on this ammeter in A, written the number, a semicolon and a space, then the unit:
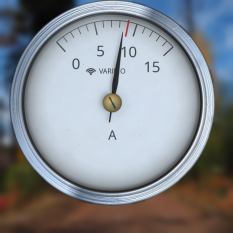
8.5; A
